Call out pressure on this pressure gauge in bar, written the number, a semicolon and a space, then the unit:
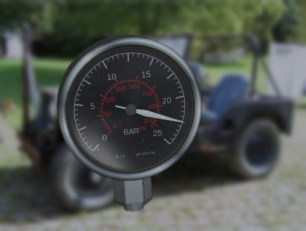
22.5; bar
